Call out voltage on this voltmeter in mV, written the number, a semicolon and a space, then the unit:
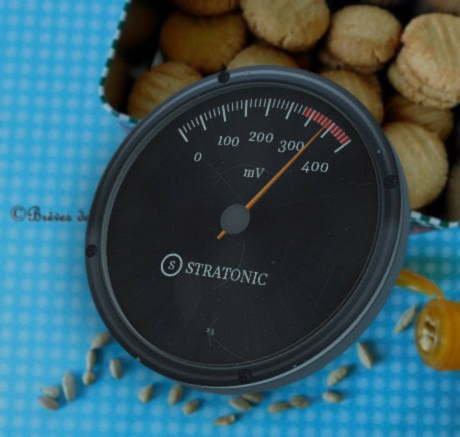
350; mV
